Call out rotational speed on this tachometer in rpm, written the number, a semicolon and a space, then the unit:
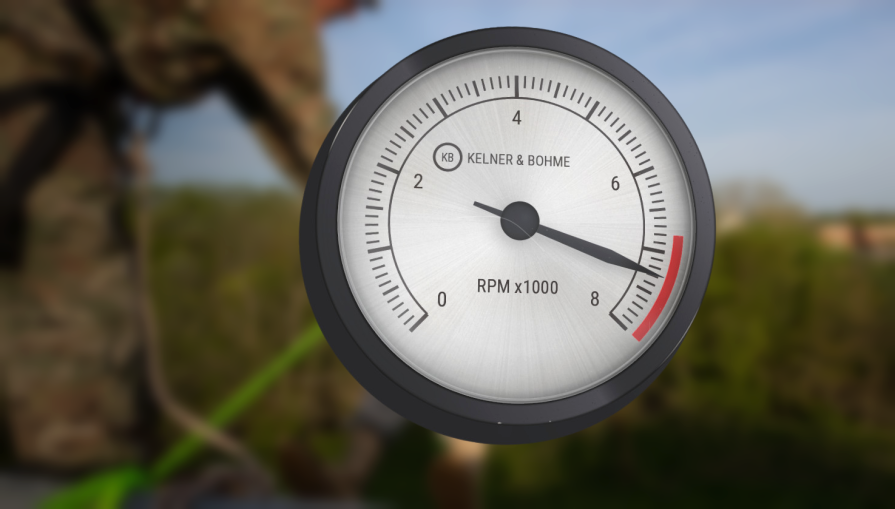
7300; rpm
